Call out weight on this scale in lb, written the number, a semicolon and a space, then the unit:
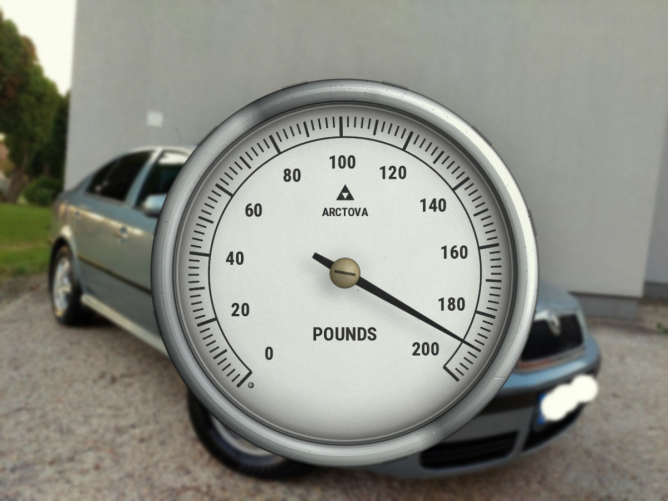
190; lb
